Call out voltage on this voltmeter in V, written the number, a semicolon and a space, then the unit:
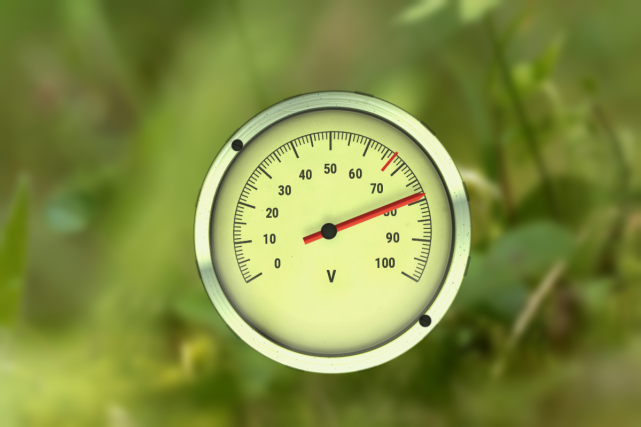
79; V
